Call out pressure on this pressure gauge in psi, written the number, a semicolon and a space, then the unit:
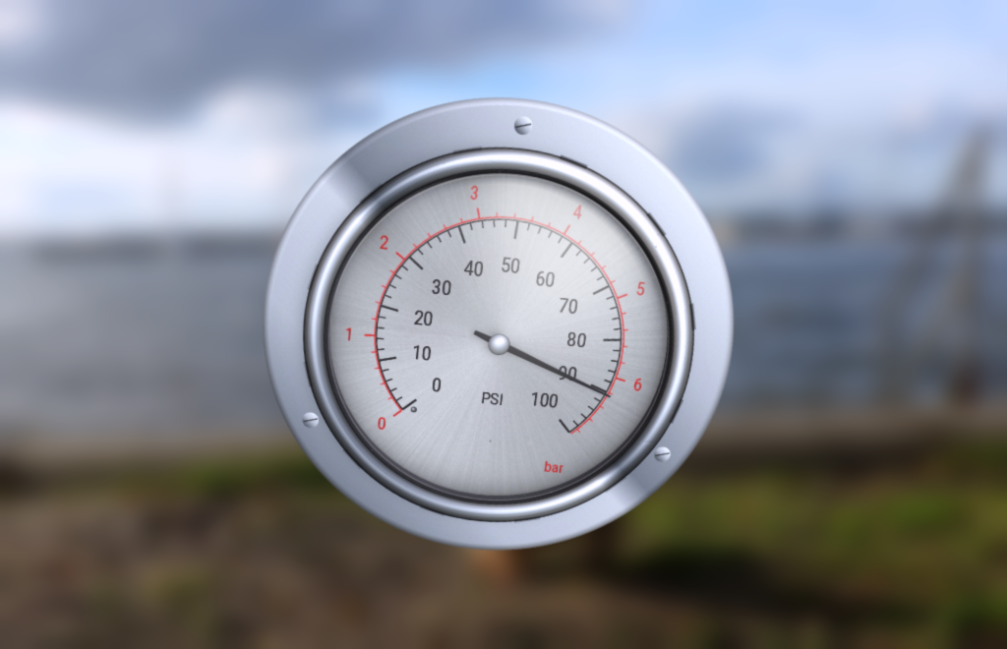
90; psi
